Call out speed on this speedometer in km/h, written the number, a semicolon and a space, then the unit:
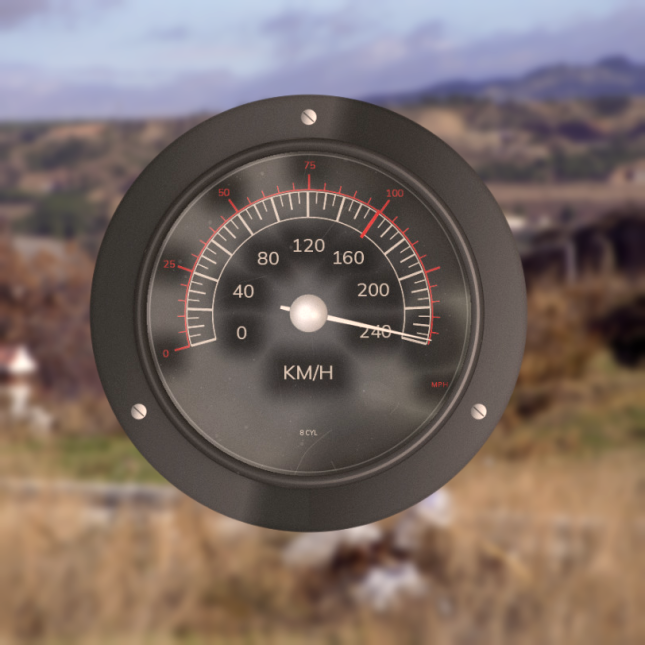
237.5; km/h
